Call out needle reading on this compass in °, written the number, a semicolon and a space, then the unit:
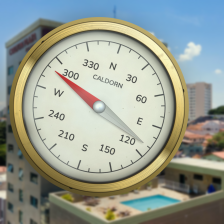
290; °
